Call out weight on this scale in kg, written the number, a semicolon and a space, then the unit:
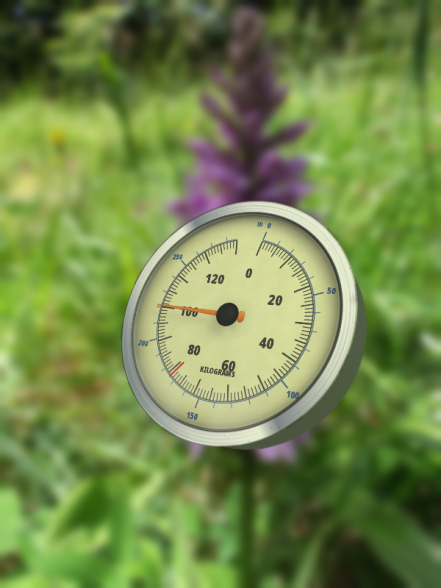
100; kg
